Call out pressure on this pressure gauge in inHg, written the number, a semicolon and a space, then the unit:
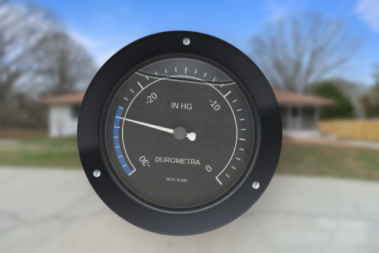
-24; inHg
